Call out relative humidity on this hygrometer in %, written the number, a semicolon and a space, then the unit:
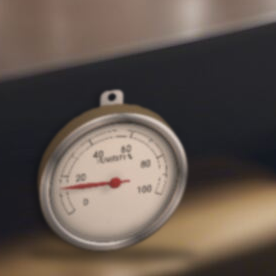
15; %
